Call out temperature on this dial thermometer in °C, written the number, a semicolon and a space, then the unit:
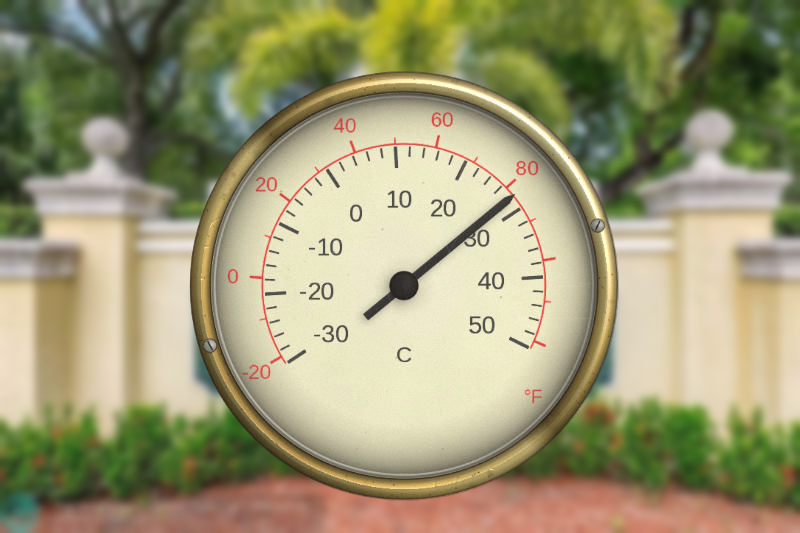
28; °C
